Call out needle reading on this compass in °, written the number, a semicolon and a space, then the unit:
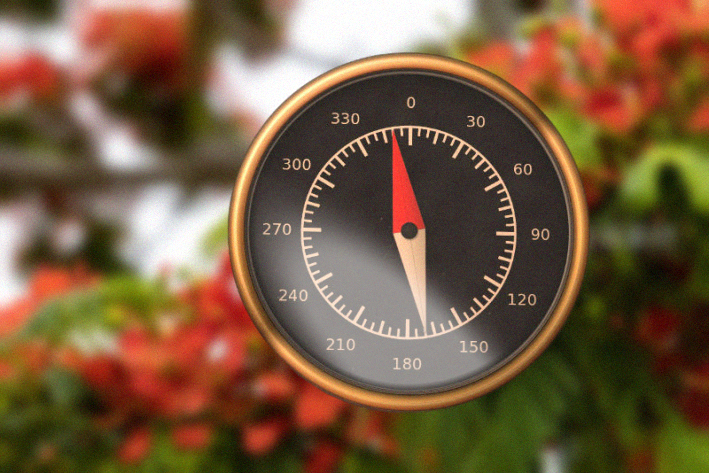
350; °
